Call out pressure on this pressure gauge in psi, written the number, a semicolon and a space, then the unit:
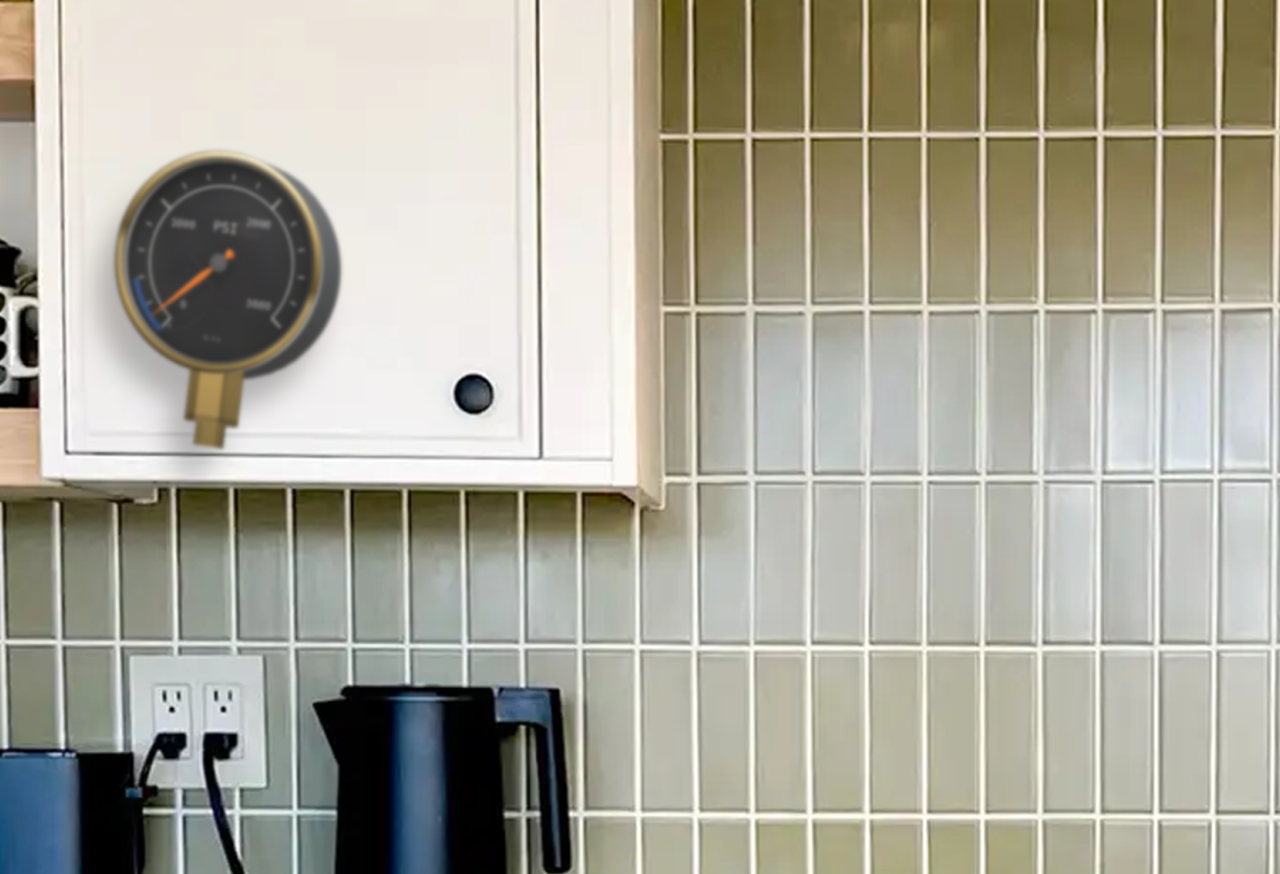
100; psi
